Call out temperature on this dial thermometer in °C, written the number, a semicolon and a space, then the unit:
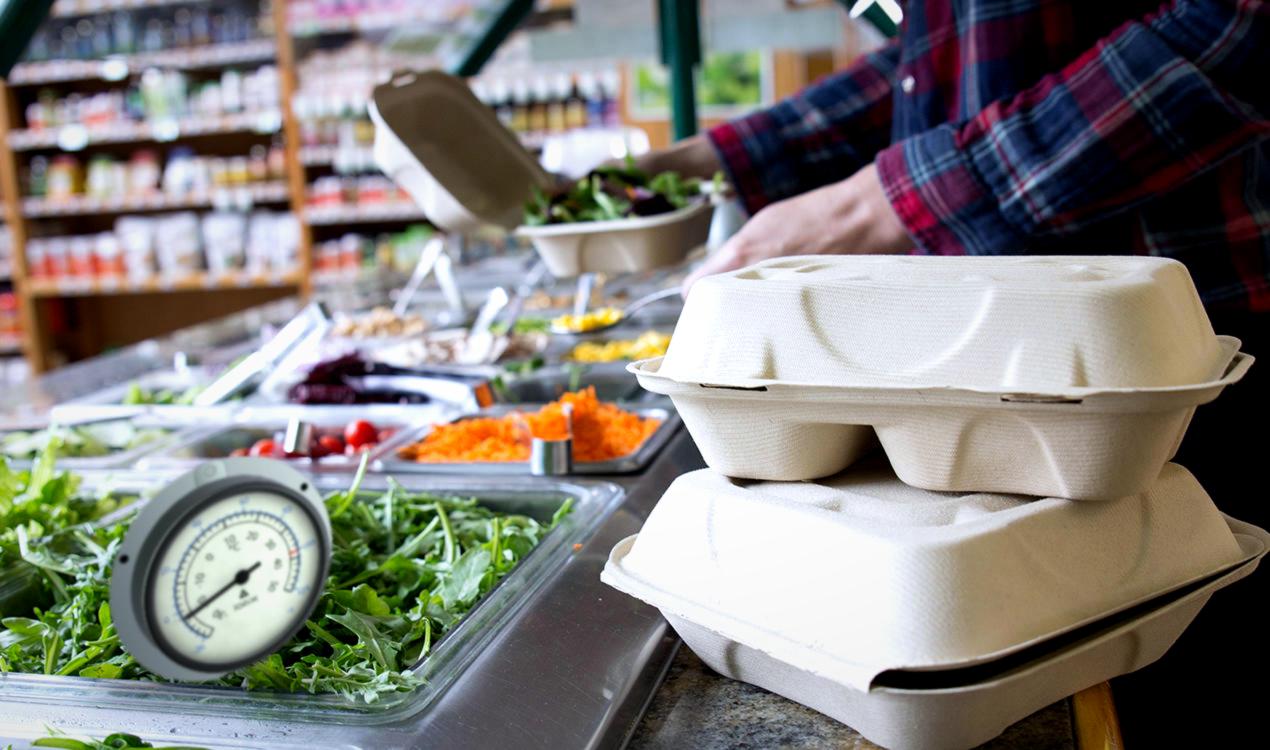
-20; °C
